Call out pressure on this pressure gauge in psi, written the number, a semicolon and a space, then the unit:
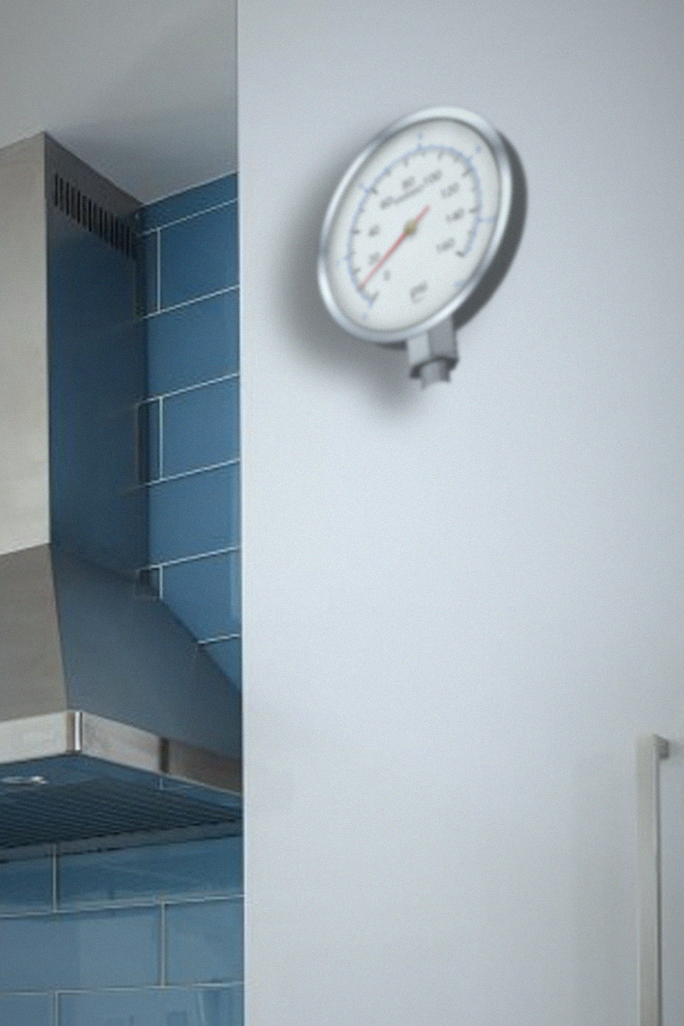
10; psi
